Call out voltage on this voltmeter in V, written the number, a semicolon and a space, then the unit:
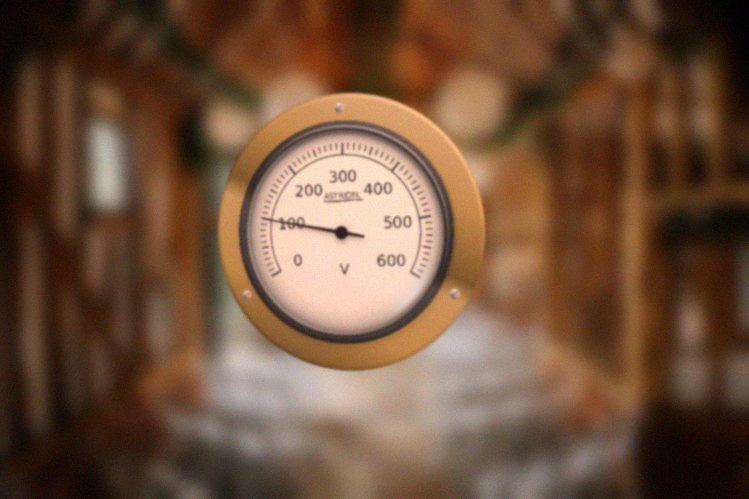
100; V
